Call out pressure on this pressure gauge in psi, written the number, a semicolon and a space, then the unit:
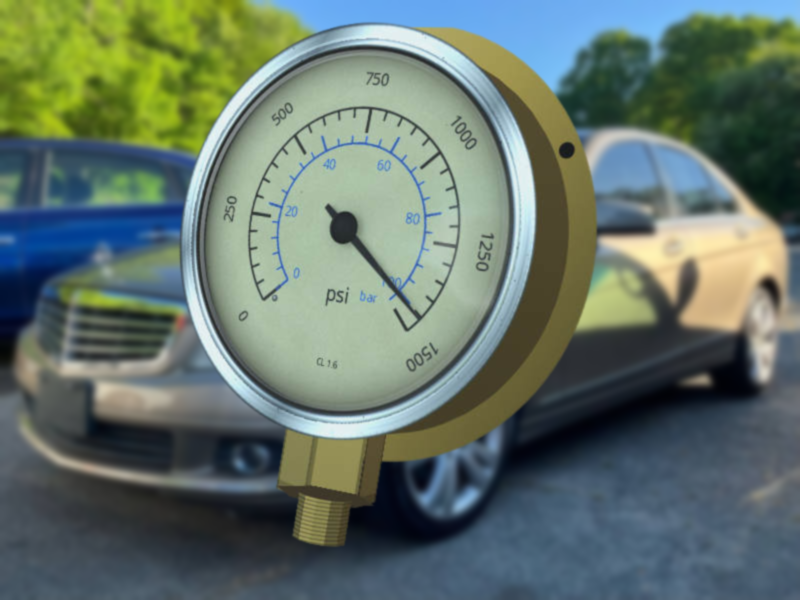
1450; psi
